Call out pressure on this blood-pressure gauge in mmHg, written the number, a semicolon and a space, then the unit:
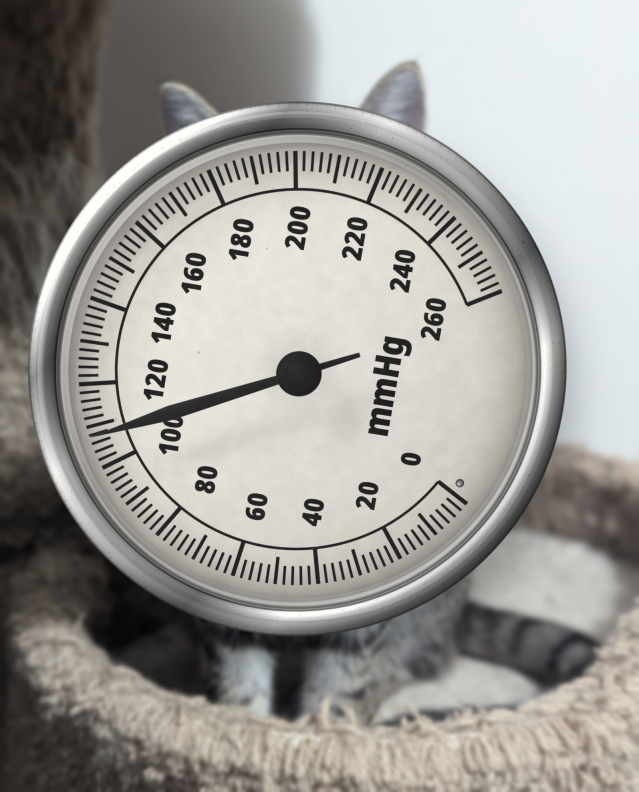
108; mmHg
